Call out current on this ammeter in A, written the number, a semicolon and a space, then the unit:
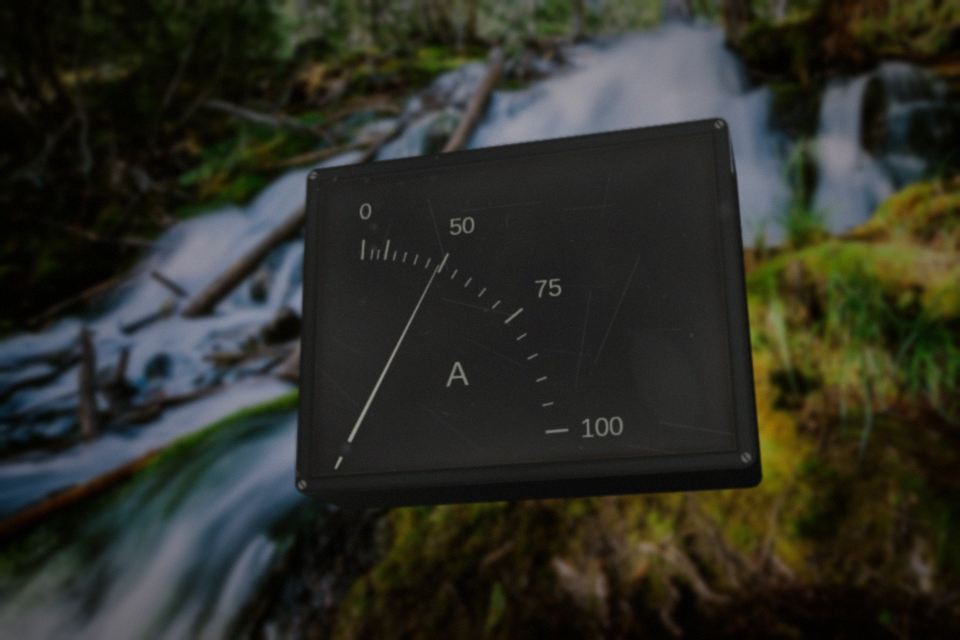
50; A
